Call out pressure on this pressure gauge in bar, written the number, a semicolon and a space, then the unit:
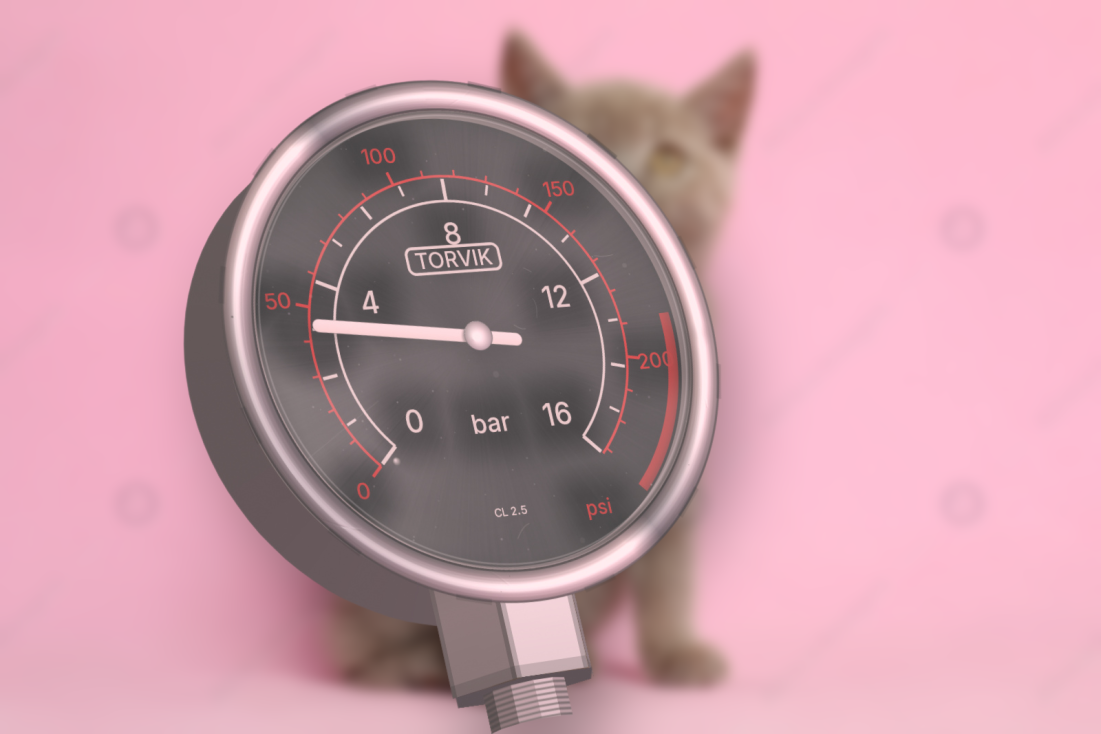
3; bar
